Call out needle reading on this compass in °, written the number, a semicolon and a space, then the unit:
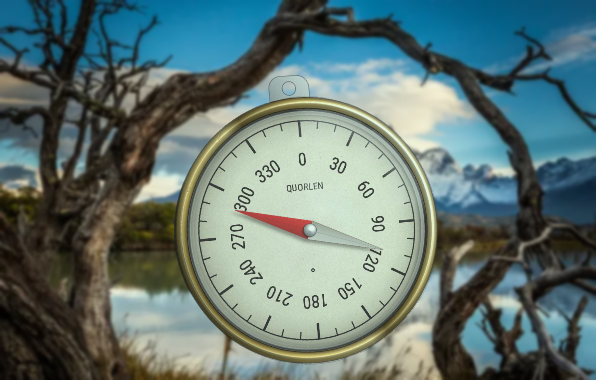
290; °
